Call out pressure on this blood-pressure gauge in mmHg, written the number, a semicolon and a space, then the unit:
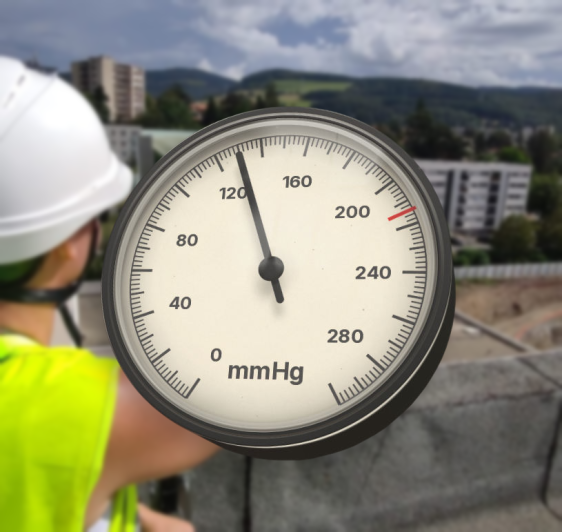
130; mmHg
